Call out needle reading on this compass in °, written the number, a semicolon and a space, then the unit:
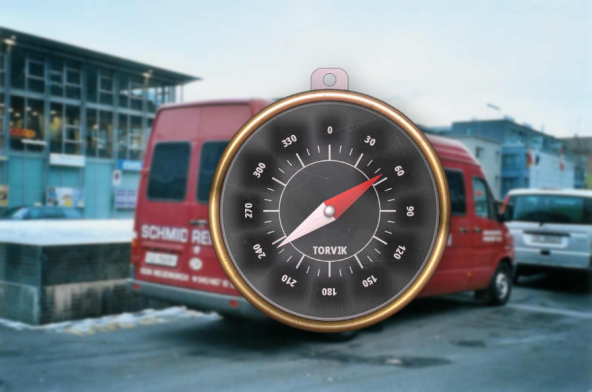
55; °
